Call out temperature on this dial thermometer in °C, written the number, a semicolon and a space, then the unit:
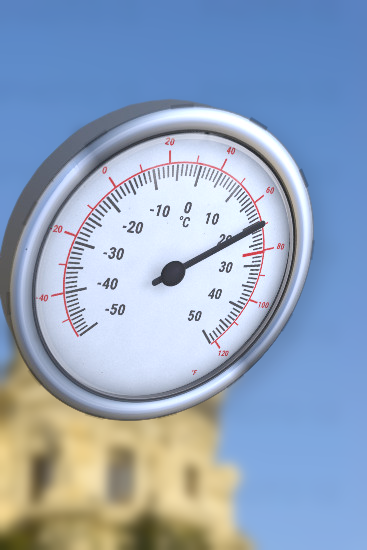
20; °C
